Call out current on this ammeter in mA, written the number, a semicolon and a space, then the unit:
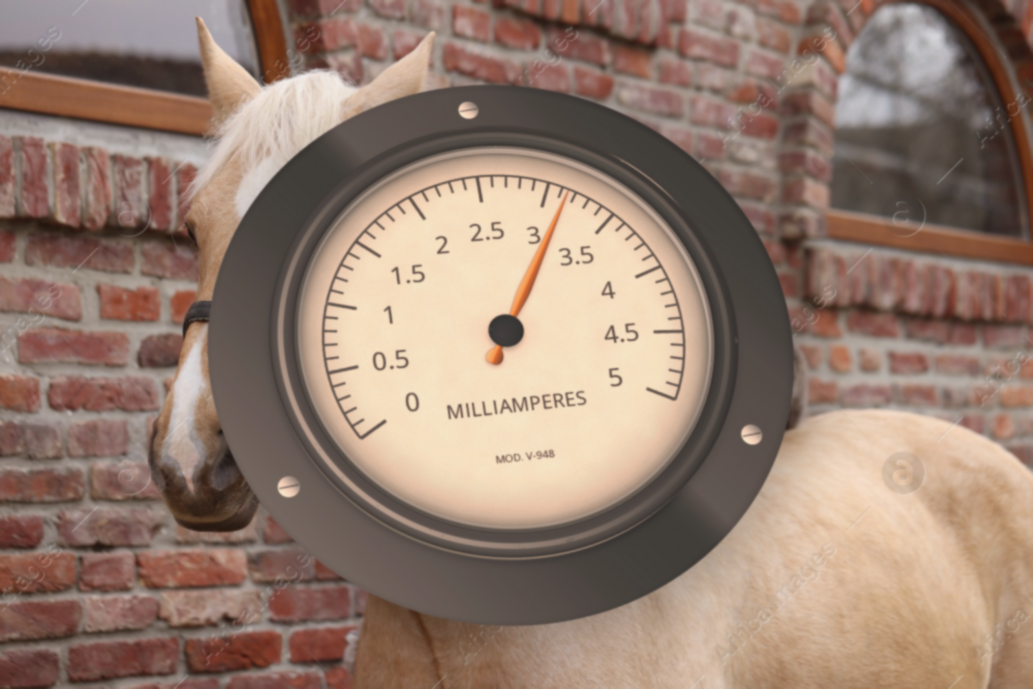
3.15; mA
